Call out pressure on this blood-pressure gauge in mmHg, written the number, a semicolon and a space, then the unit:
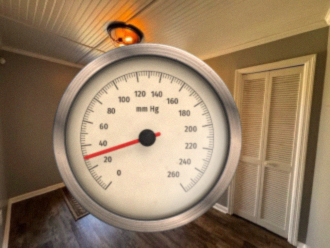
30; mmHg
